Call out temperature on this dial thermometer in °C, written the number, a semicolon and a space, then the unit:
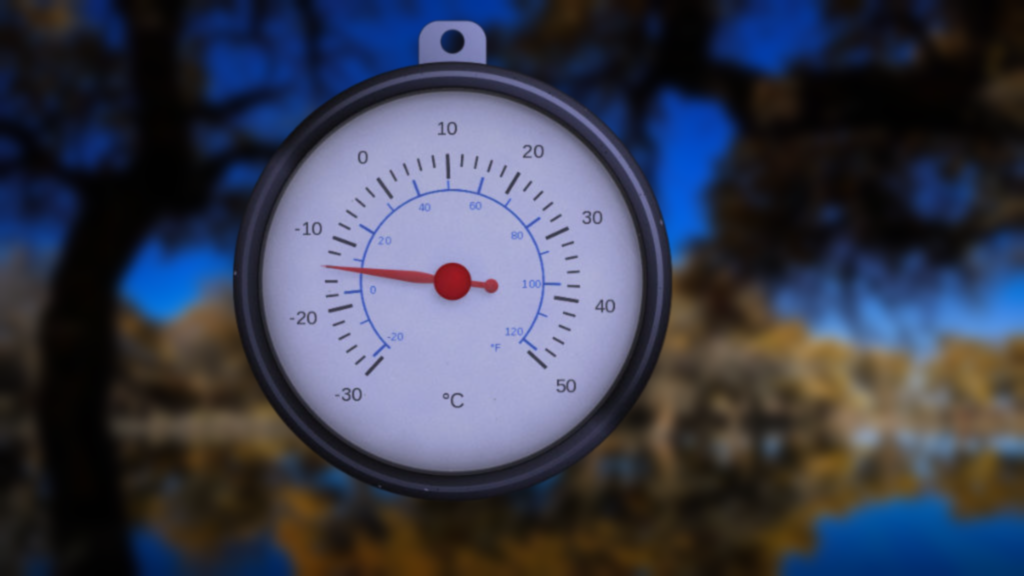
-14; °C
